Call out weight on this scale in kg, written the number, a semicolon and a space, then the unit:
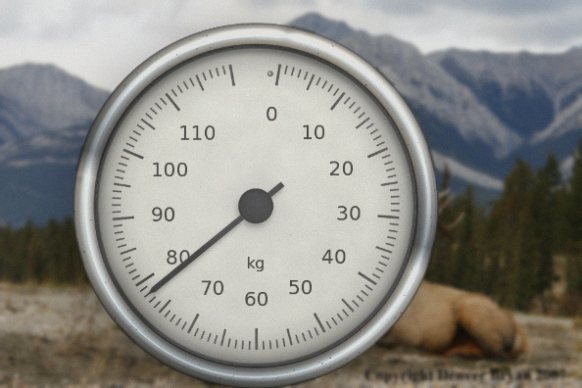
78; kg
